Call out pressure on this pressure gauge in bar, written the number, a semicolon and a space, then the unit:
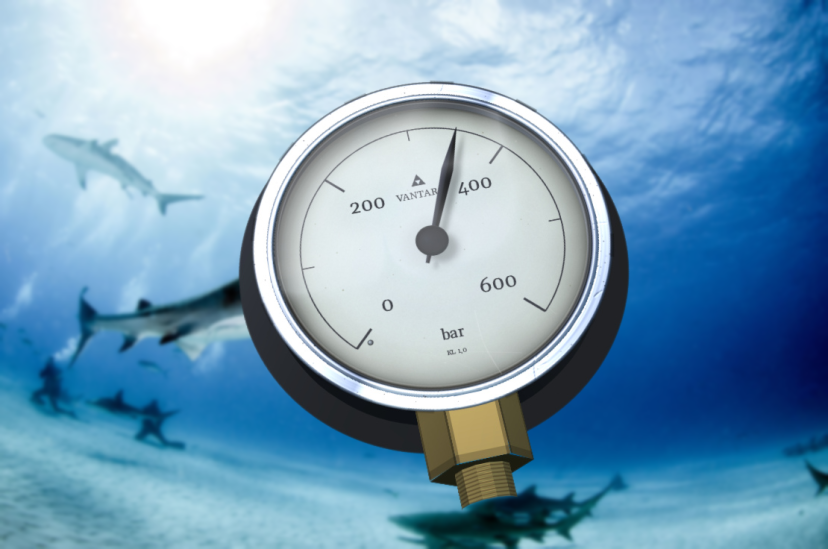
350; bar
